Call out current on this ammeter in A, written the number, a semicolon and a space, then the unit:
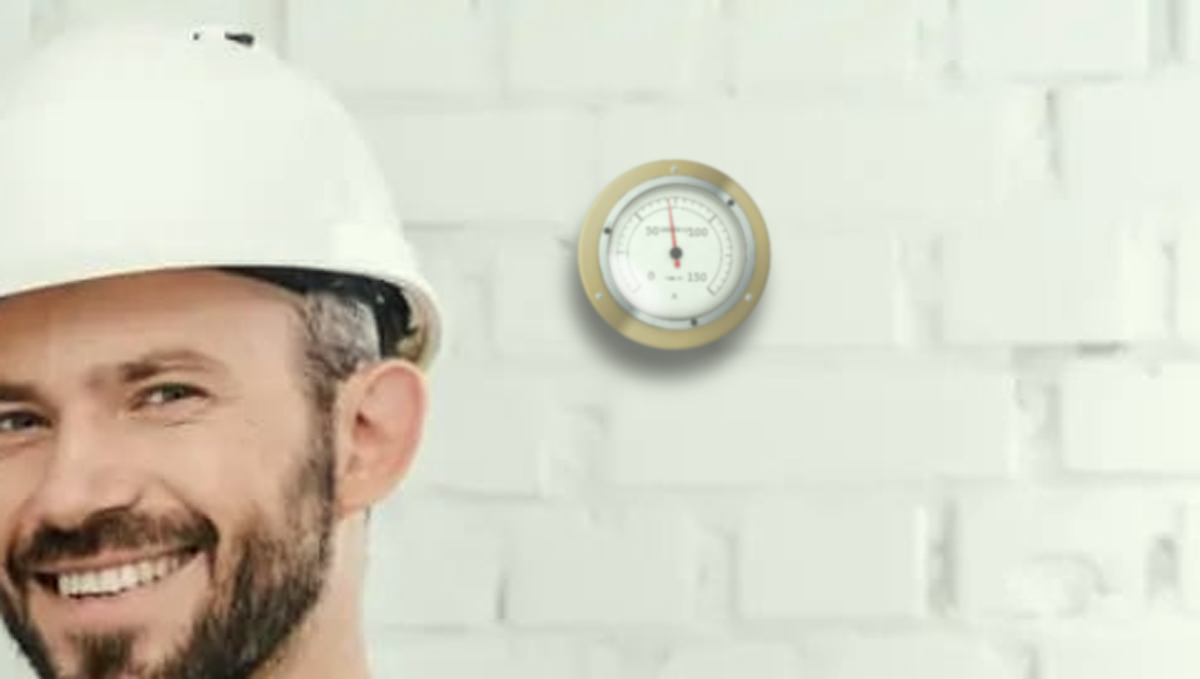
70; A
